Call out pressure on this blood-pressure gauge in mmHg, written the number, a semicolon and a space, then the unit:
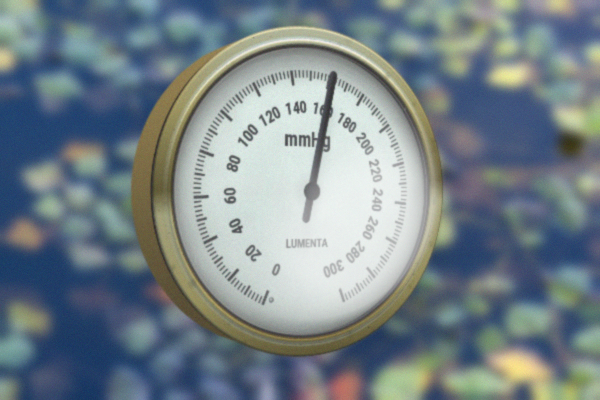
160; mmHg
